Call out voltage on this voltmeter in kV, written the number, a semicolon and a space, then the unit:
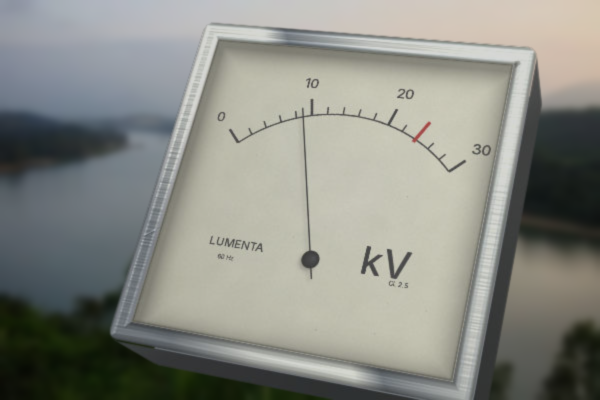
9; kV
